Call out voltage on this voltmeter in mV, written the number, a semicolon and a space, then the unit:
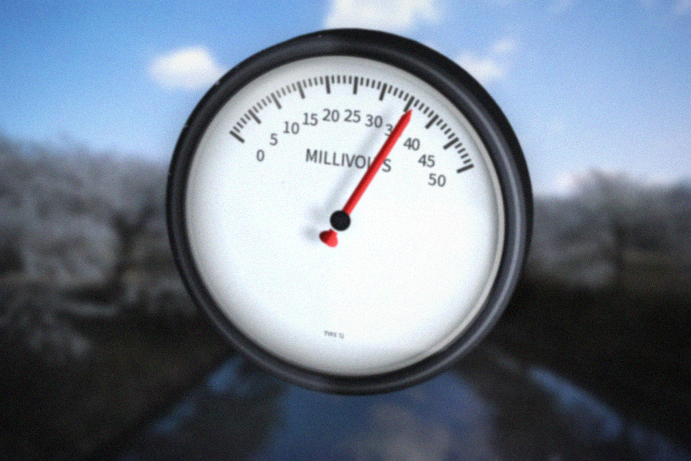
36; mV
